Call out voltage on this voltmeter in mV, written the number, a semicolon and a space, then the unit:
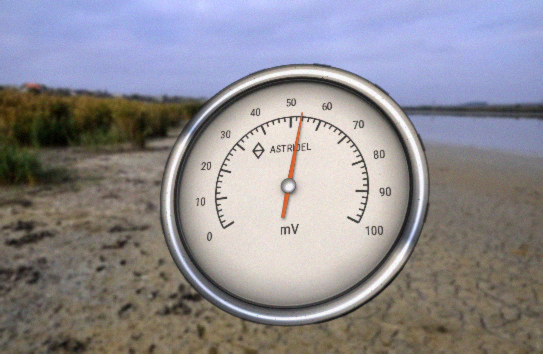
54; mV
